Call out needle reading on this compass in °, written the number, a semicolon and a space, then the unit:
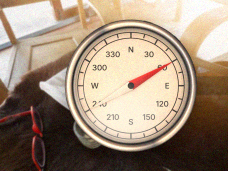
60; °
